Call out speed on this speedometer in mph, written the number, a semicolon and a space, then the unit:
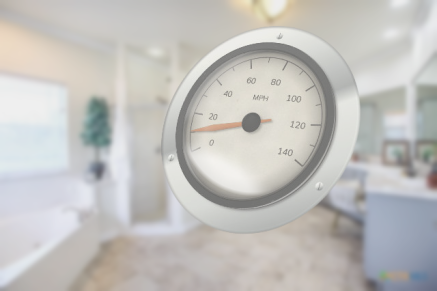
10; mph
